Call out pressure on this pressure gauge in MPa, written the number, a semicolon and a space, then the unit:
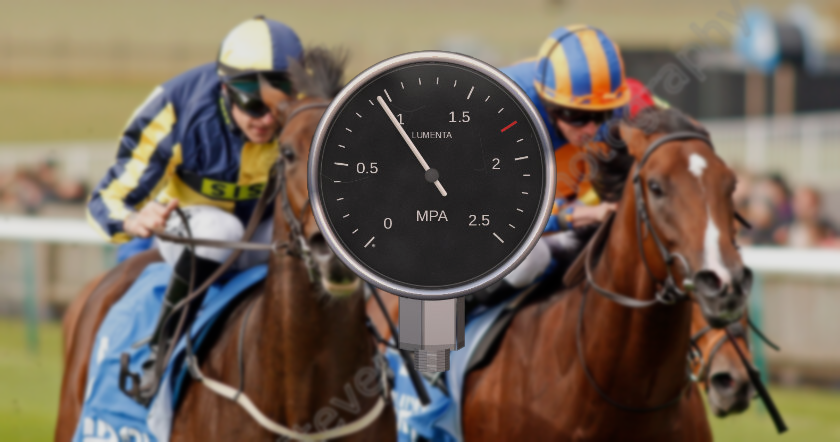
0.95; MPa
